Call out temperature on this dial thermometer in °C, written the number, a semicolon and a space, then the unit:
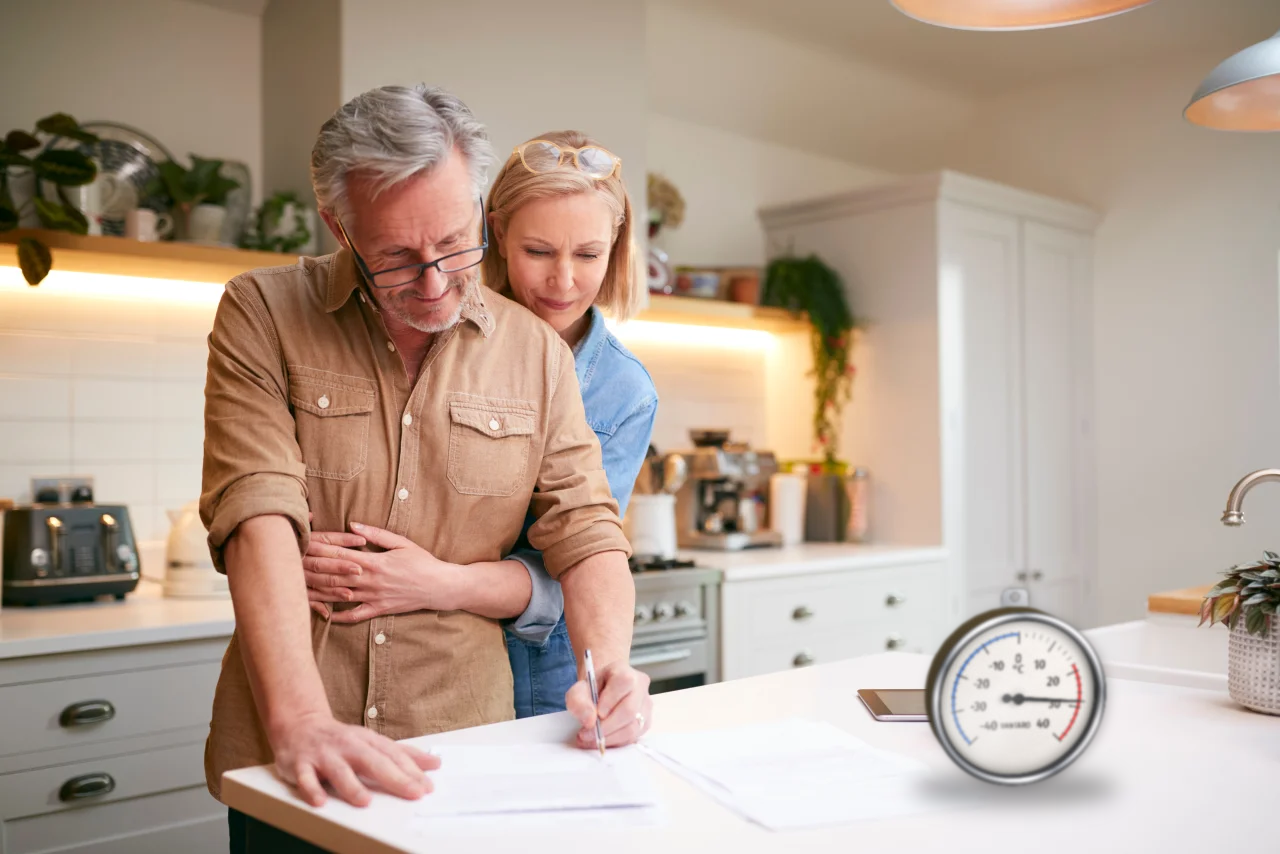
28; °C
